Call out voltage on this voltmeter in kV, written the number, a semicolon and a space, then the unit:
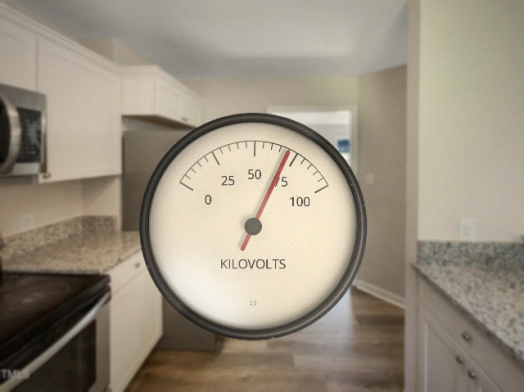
70; kV
